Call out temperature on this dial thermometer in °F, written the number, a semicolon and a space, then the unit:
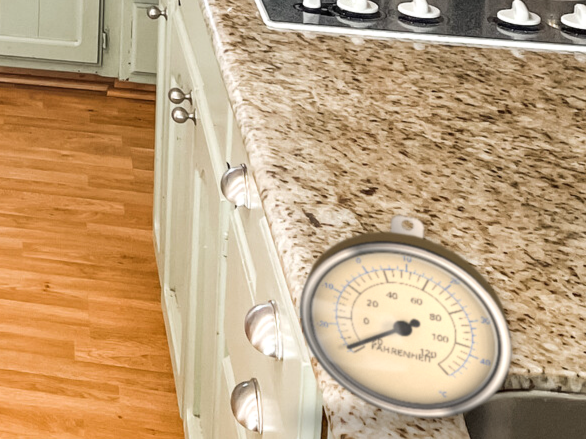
-16; °F
